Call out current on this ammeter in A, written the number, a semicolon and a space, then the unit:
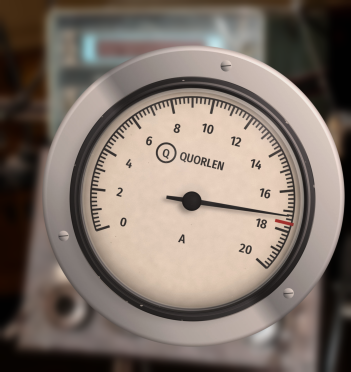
17.2; A
